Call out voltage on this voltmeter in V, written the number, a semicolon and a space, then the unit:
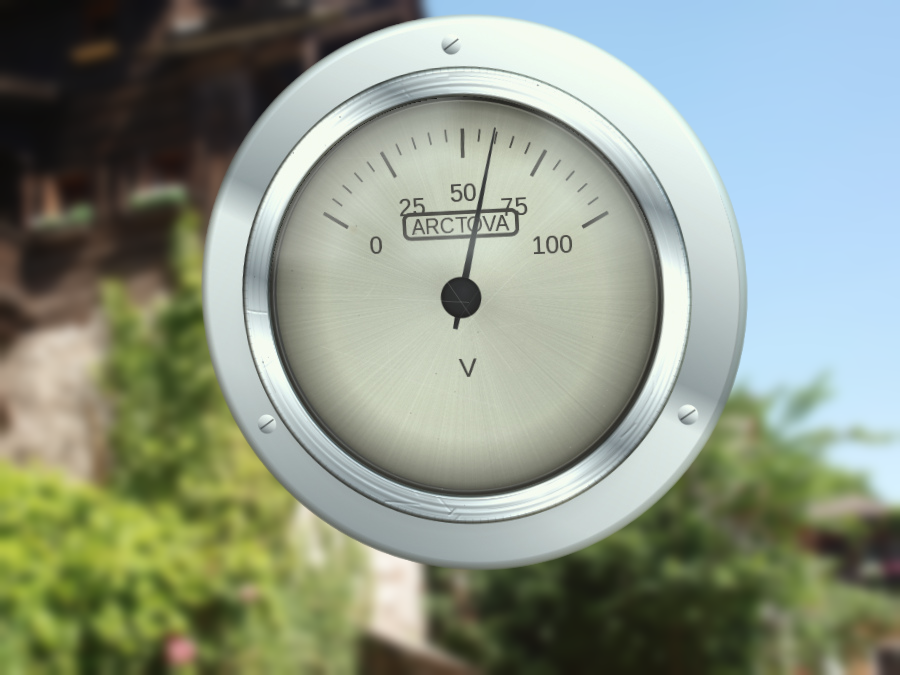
60; V
